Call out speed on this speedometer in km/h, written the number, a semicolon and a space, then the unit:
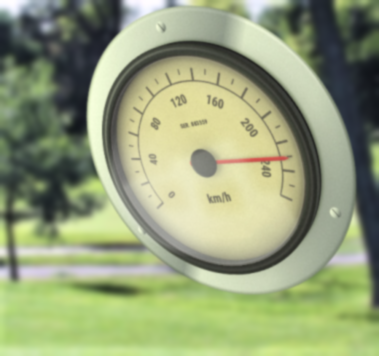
230; km/h
